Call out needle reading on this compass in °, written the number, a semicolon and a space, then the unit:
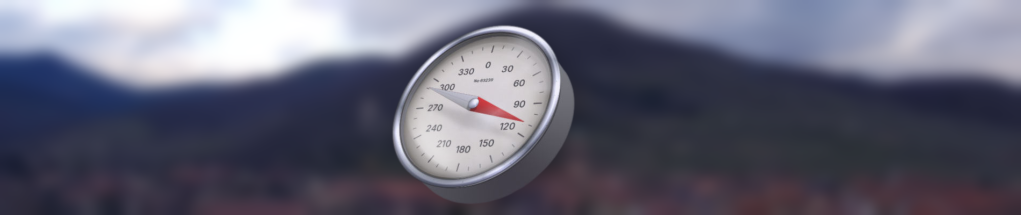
110; °
